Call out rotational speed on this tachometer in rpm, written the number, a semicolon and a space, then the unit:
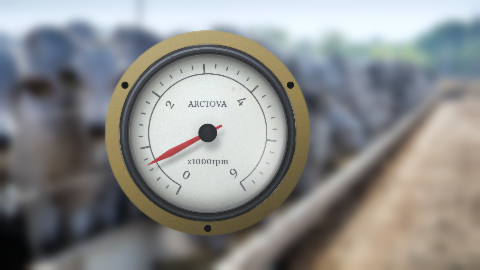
700; rpm
